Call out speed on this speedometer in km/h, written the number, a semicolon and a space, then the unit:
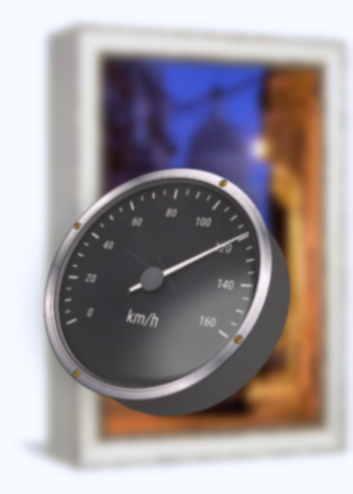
120; km/h
